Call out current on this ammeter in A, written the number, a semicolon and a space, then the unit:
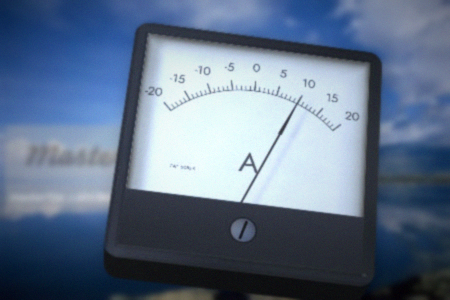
10; A
